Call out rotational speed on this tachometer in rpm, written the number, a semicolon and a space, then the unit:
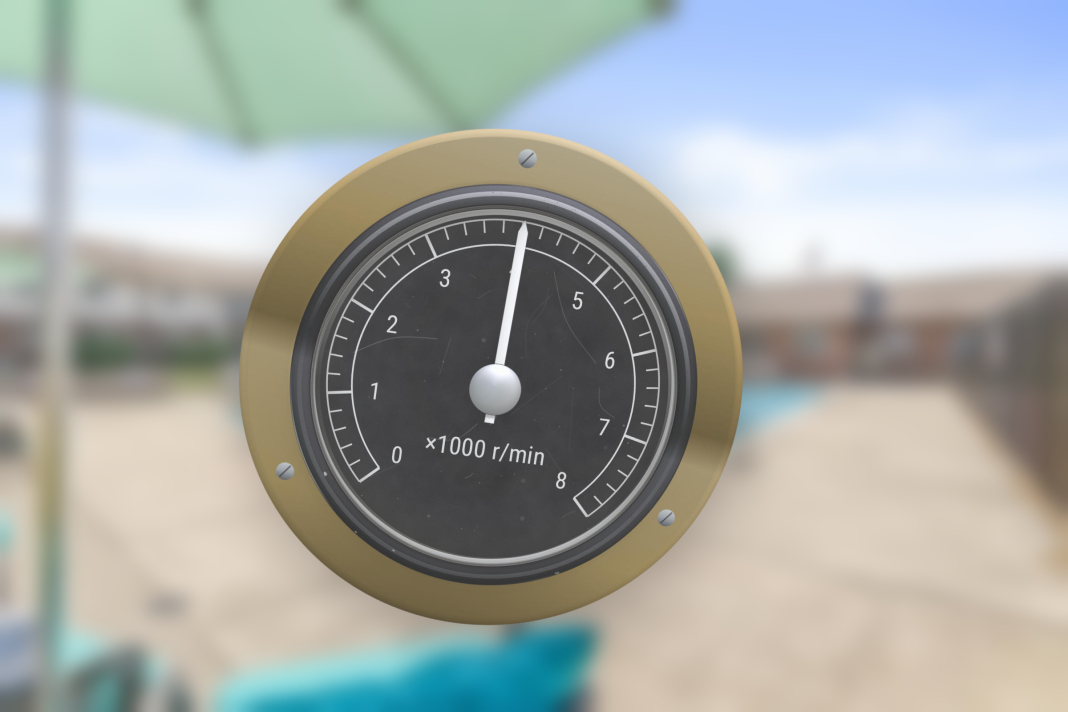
4000; rpm
